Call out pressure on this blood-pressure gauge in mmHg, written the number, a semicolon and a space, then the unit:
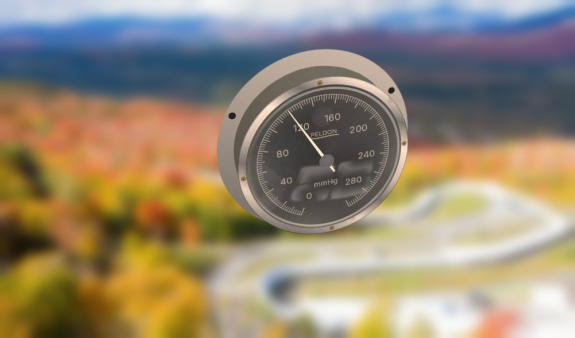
120; mmHg
